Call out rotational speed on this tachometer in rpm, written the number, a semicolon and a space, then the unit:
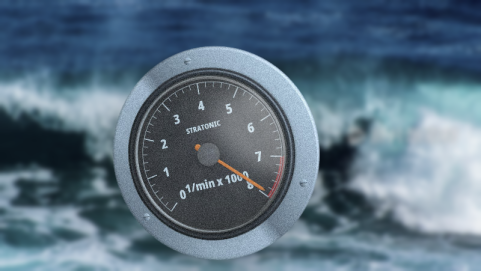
7900; rpm
